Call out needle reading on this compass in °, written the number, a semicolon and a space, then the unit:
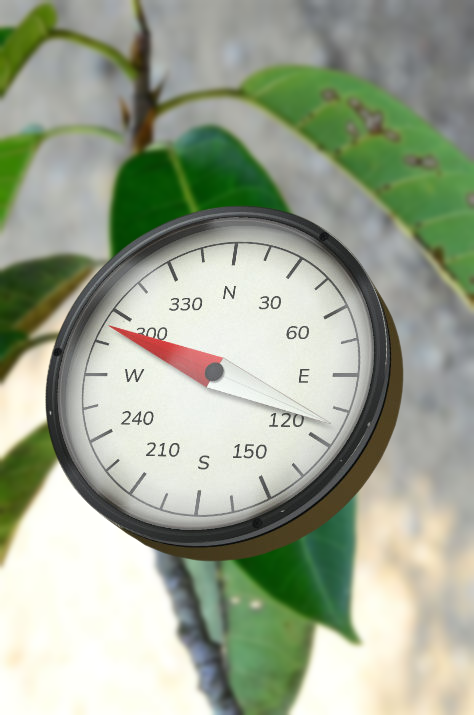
292.5; °
